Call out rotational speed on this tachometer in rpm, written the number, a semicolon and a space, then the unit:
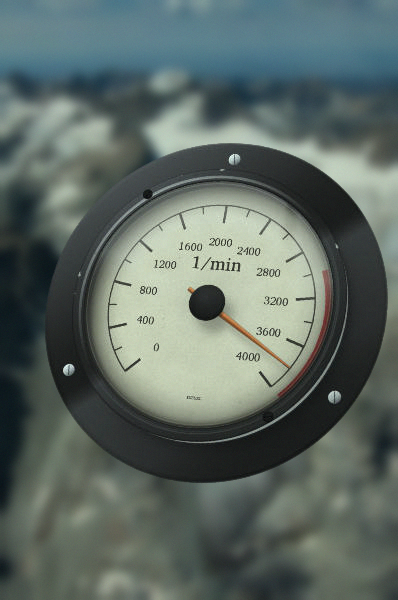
3800; rpm
